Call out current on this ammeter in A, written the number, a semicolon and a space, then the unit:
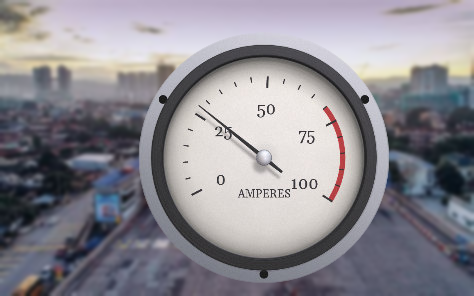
27.5; A
